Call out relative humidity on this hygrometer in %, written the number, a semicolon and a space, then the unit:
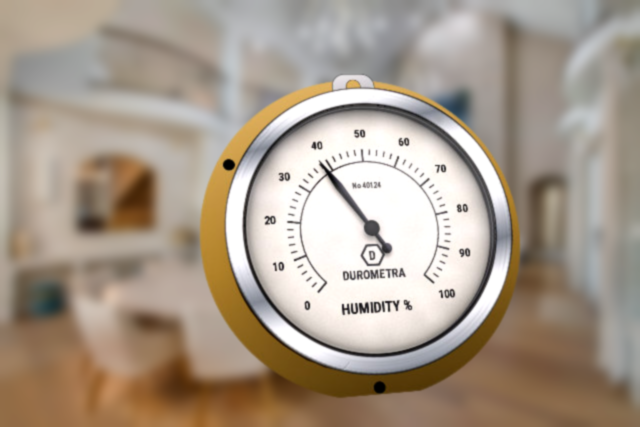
38; %
